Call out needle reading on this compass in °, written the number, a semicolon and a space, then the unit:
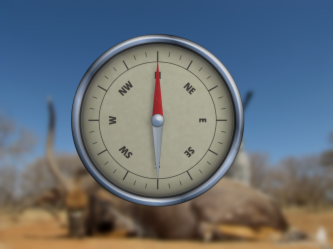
0; °
